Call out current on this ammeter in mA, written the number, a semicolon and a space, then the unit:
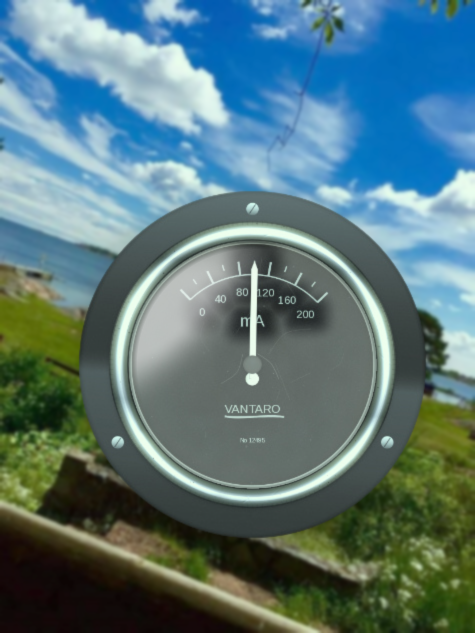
100; mA
